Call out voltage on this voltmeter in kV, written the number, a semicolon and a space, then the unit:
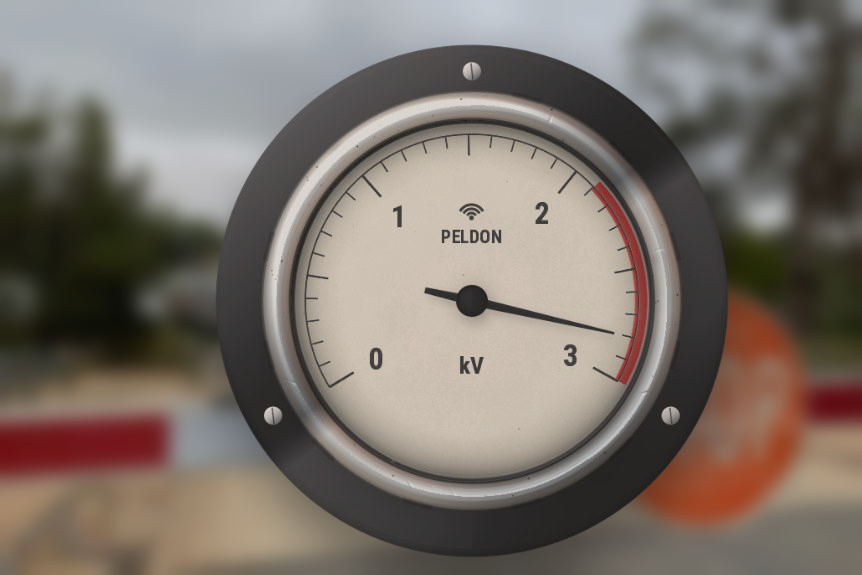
2.8; kV
